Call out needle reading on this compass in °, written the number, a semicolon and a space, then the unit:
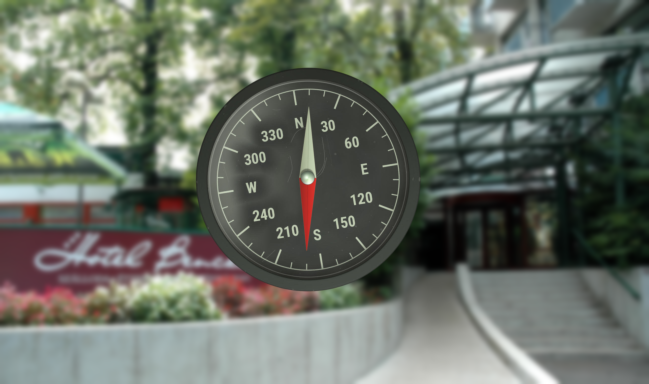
190; °
